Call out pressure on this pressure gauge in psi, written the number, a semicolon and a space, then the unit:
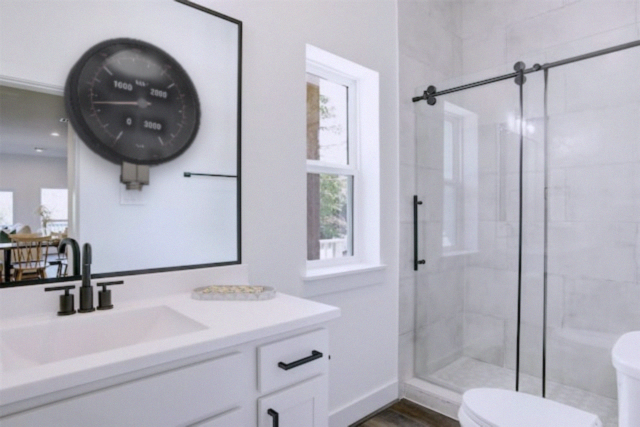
500; psi
